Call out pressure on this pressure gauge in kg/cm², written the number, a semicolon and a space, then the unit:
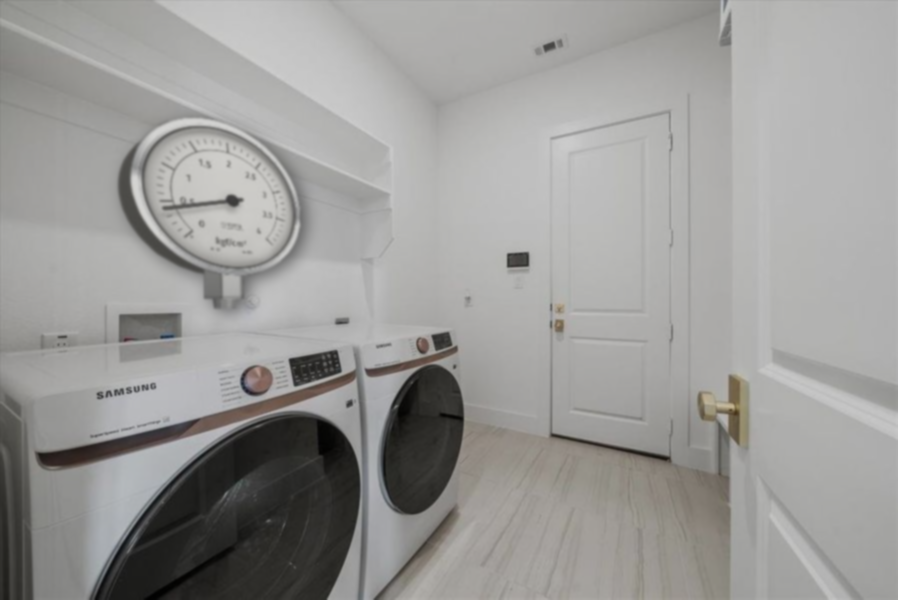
0.4; kg/cm²
